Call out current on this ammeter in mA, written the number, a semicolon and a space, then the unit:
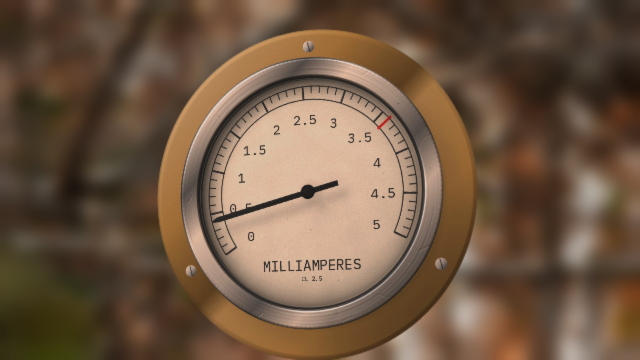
0.4; mA
